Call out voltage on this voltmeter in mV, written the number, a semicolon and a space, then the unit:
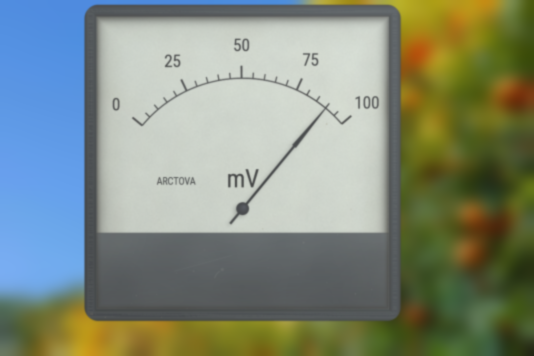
90; mV
